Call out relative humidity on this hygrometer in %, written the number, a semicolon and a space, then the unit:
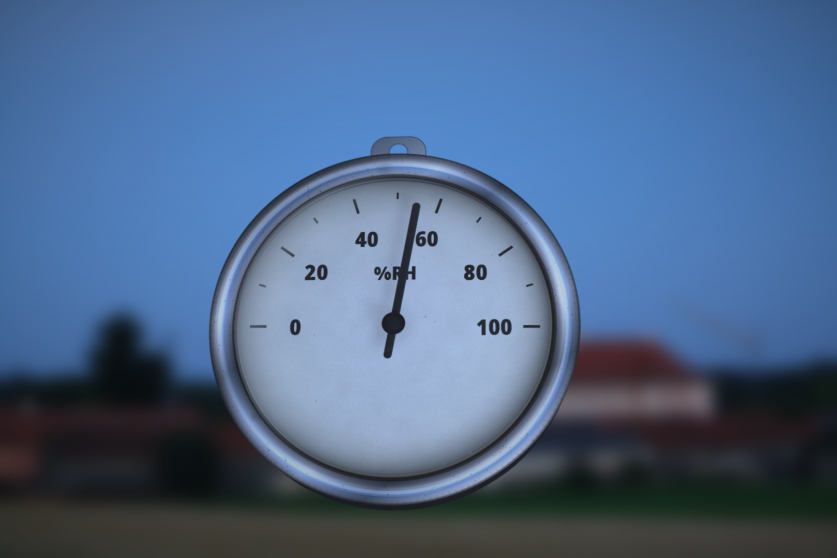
55; %
